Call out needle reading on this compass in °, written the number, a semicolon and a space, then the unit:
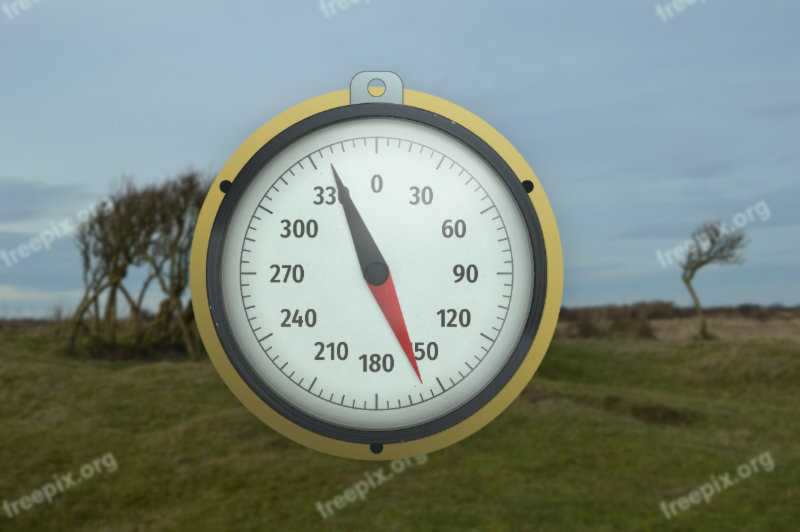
157.5; °
